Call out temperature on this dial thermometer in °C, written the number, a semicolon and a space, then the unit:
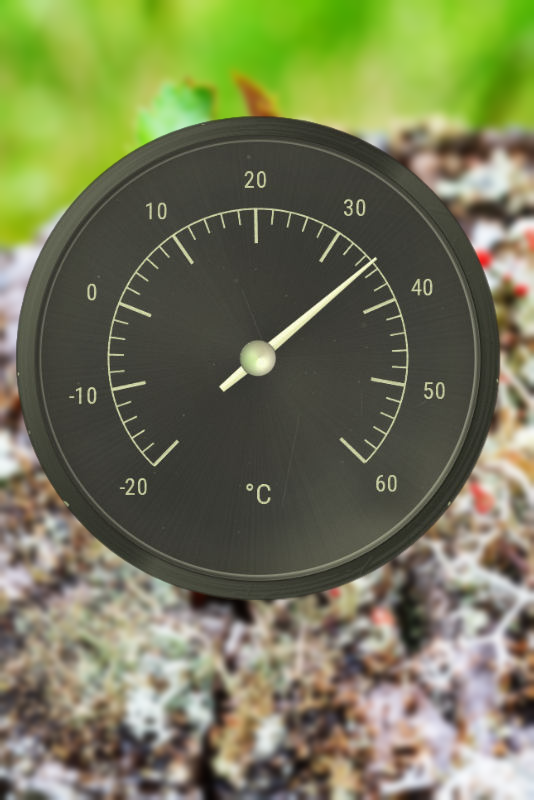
35; °C
